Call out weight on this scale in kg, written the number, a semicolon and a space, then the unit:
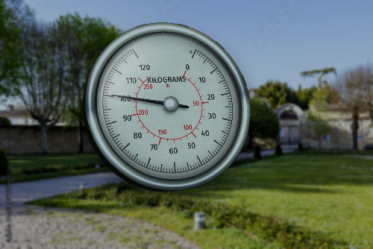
100; kg
